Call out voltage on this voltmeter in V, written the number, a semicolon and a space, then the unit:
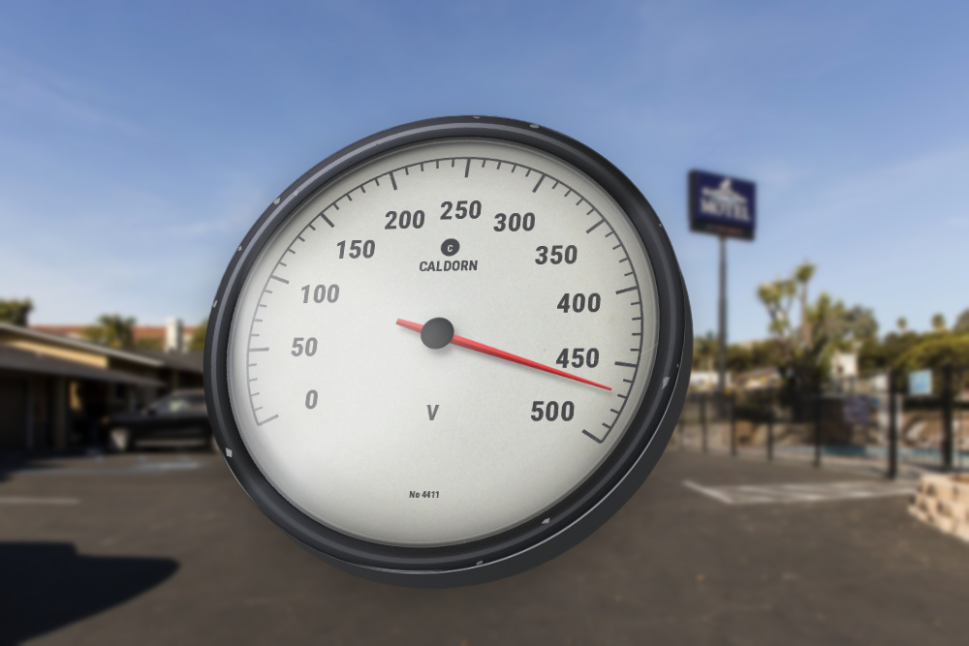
470; V
